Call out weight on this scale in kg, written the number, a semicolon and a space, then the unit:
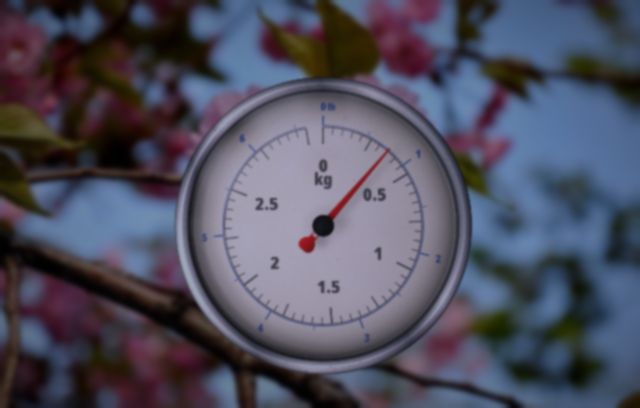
0.35; kg
